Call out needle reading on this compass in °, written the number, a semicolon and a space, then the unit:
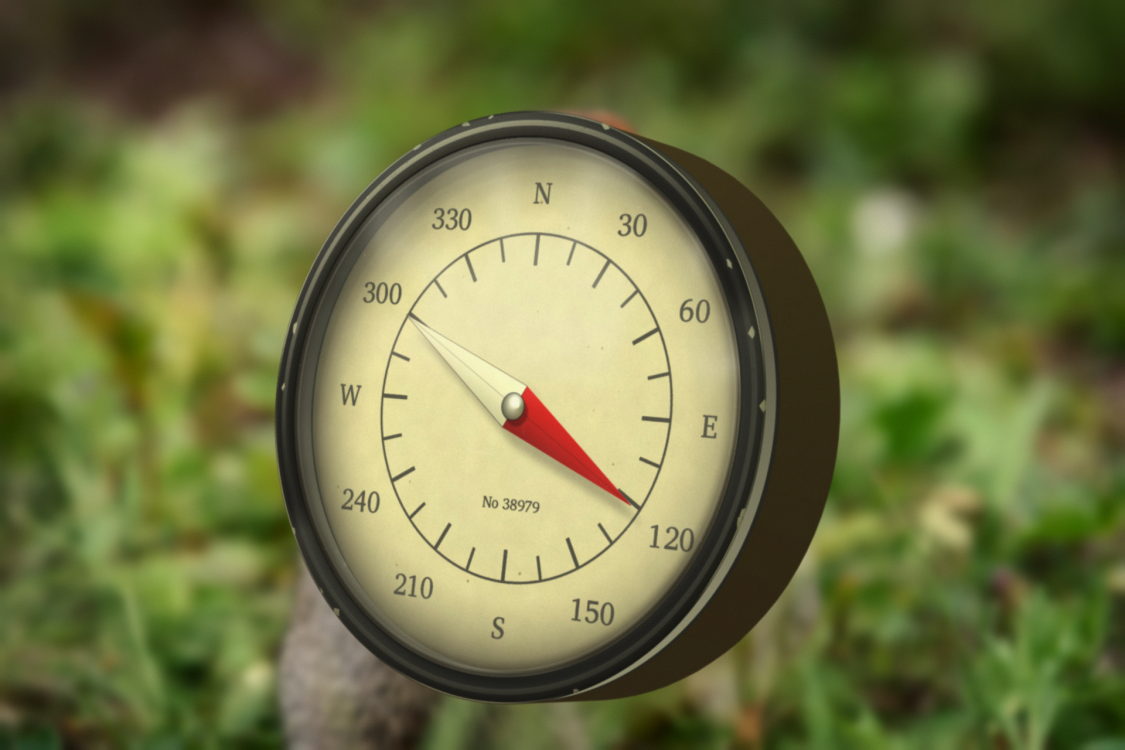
120; °
